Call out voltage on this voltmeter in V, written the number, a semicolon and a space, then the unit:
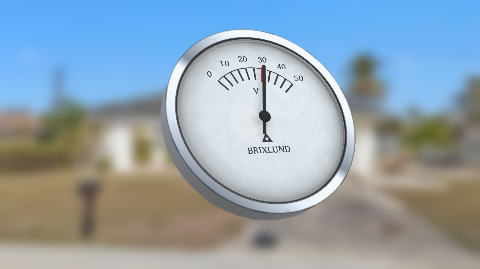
30; V
